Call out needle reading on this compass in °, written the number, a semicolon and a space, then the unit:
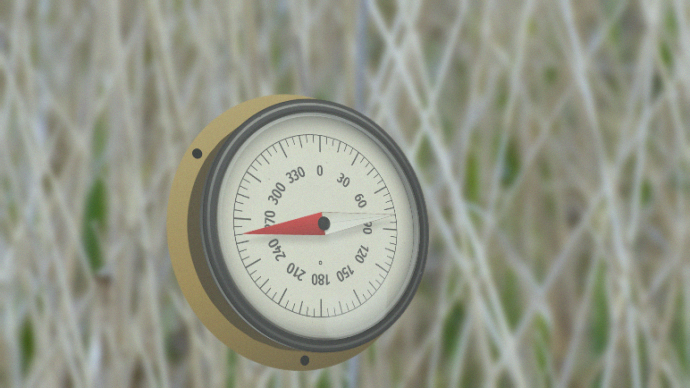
260; °
